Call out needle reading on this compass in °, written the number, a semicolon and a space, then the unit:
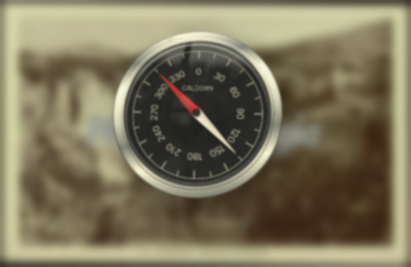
315; °
